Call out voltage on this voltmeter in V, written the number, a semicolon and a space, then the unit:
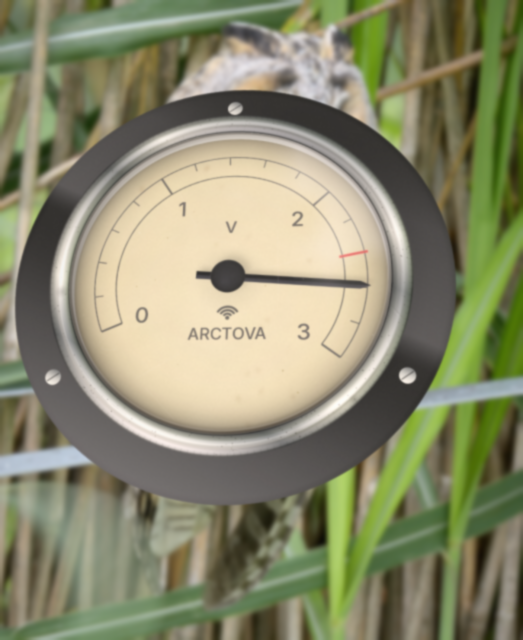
2.6; V
